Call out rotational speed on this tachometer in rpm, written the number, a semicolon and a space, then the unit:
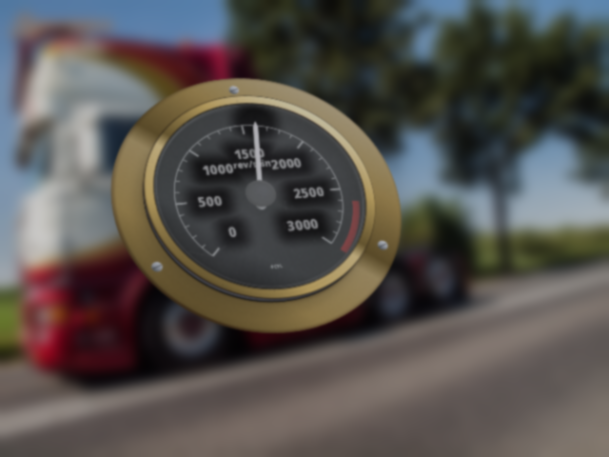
1600; rpm
